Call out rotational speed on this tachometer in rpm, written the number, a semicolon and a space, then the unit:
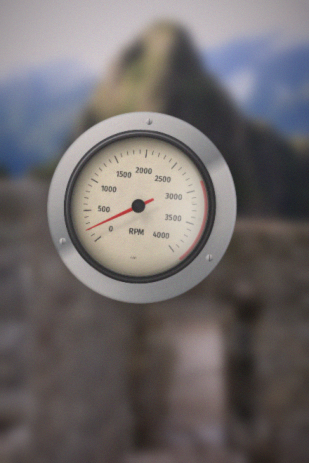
200; rpm
